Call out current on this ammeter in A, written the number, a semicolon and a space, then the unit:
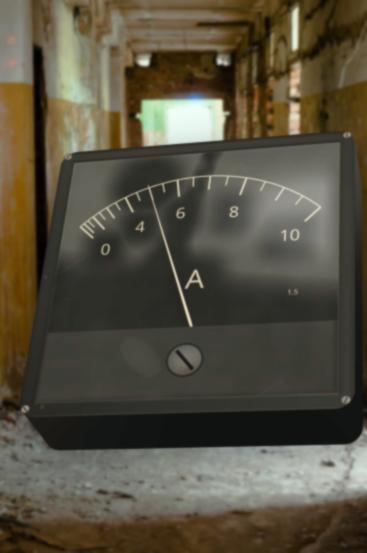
5; A
